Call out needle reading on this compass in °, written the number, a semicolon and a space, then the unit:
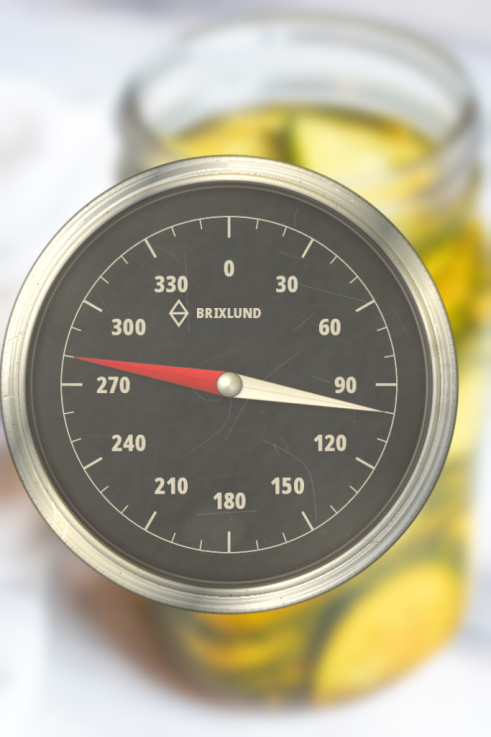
280; °
